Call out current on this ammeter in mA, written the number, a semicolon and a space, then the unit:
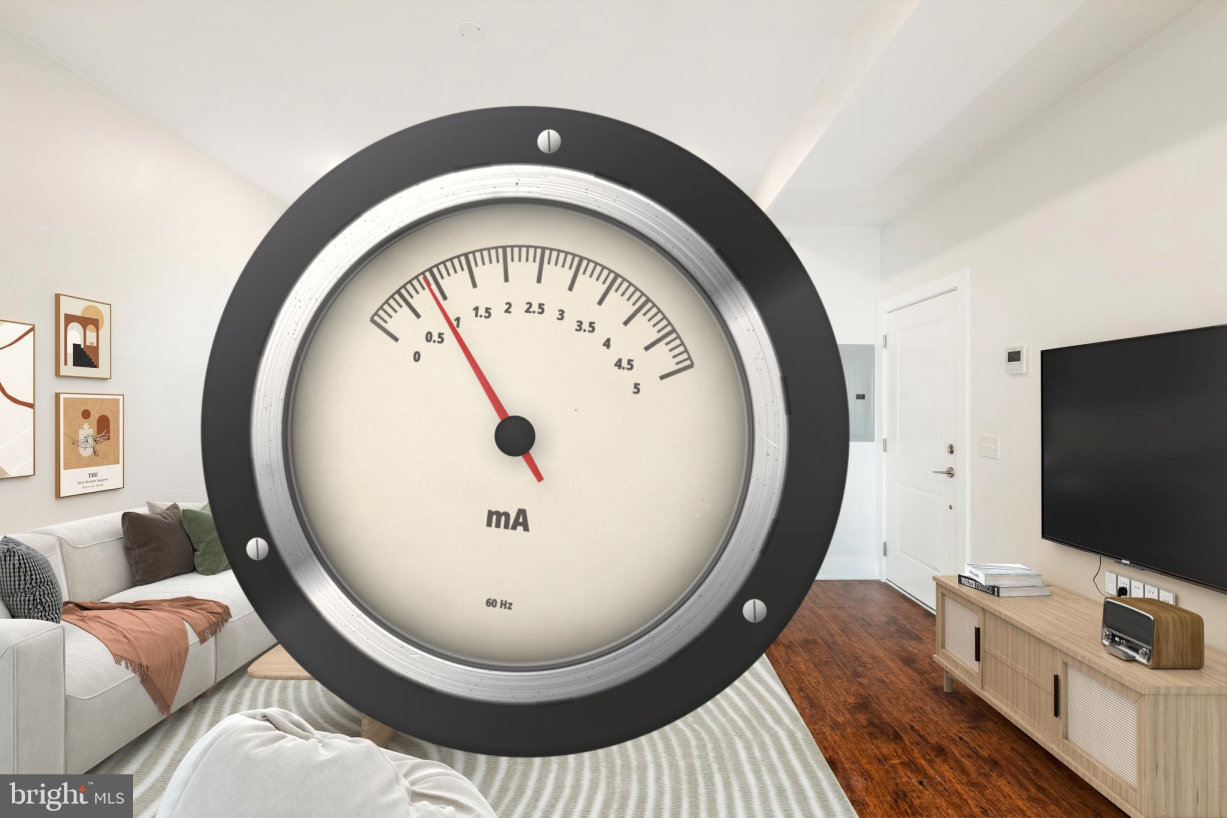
0.9; mA
